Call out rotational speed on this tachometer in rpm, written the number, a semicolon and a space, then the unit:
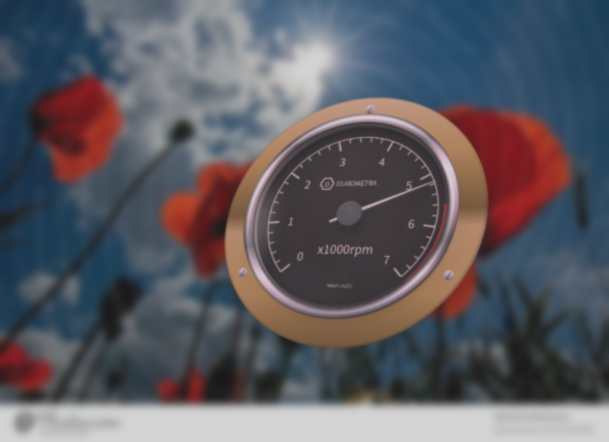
5200; rpm
